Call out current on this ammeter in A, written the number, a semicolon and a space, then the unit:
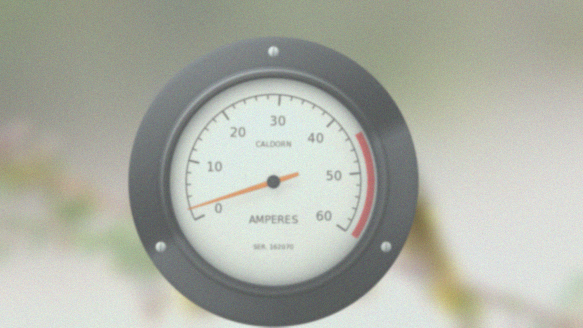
2; A
